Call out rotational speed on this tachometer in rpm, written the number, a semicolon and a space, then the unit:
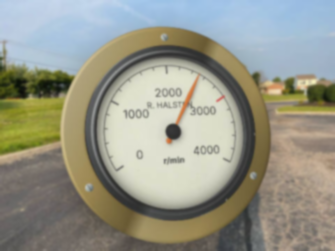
2500; rpm
